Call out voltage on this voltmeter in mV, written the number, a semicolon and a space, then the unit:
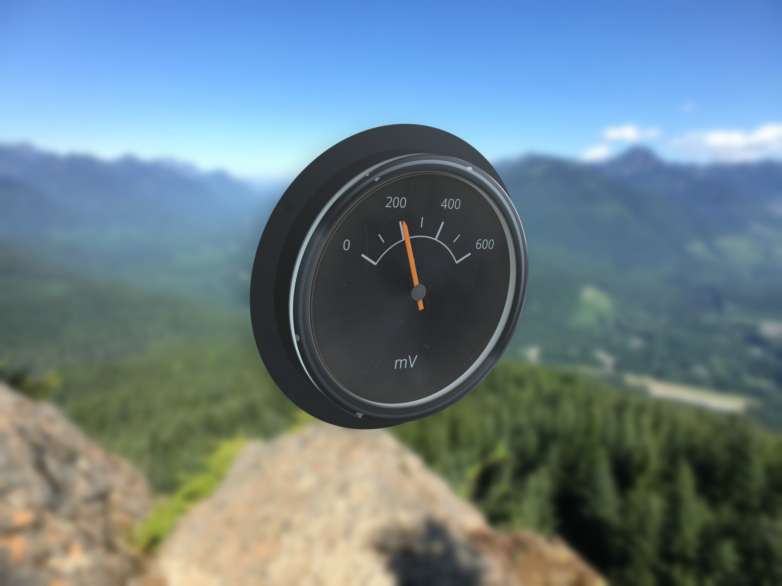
200; mV
